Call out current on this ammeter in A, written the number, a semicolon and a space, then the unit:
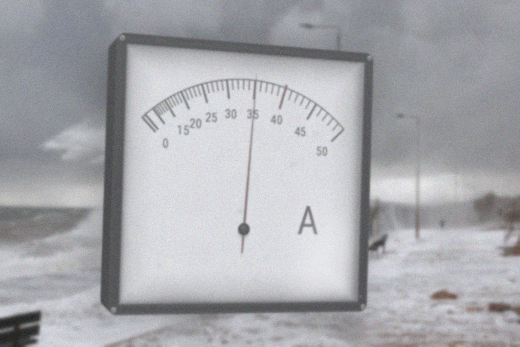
35; A
